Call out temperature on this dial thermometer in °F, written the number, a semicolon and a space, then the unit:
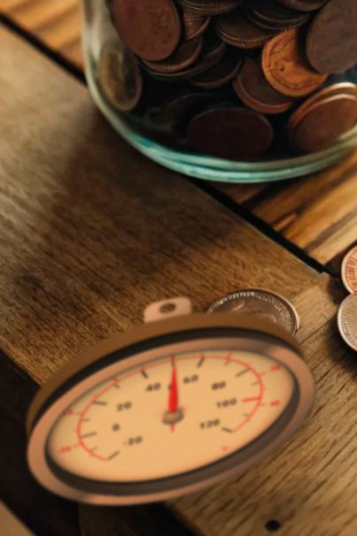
50; °F
